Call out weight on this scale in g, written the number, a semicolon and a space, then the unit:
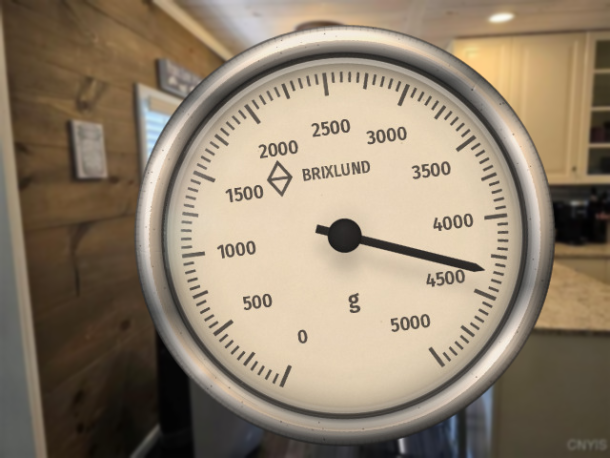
4350; g
